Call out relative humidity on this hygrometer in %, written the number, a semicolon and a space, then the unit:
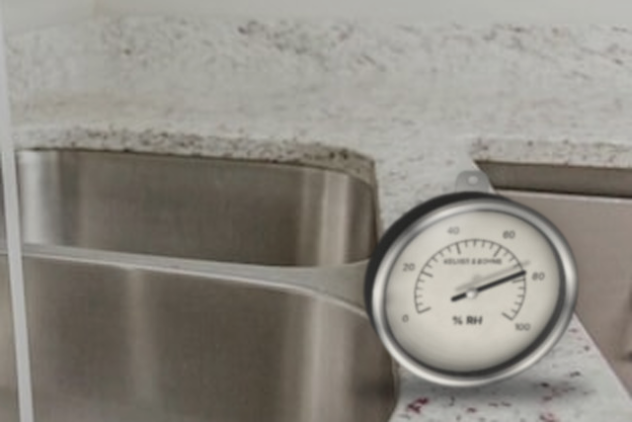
76; %
